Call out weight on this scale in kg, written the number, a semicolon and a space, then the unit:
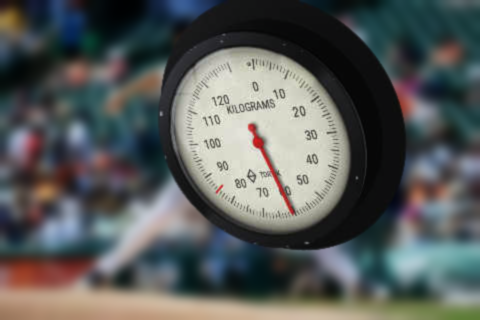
60; kg
